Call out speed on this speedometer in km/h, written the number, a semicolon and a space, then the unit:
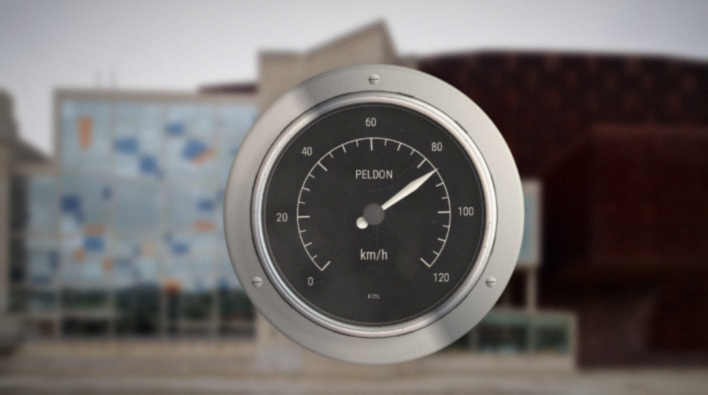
85; km/h
